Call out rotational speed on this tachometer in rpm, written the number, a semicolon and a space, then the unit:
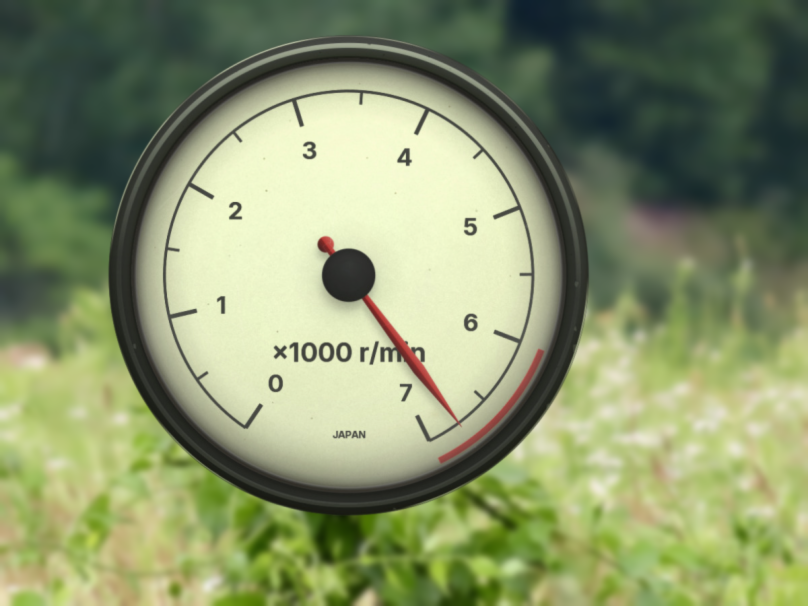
6750; rpm
